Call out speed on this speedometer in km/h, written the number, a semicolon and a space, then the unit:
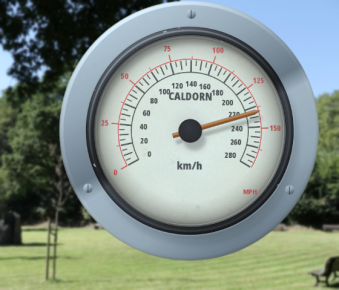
225; km/h
